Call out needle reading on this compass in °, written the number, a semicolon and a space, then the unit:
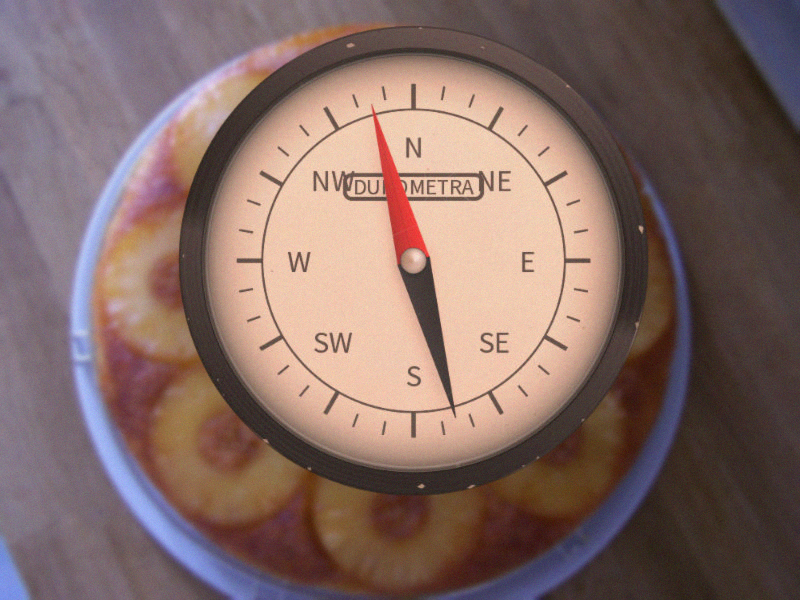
345; °
